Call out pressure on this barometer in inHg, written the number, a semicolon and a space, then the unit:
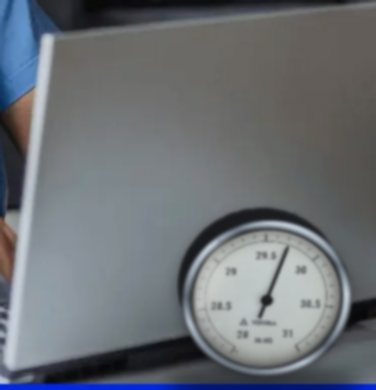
29.7; inHg
